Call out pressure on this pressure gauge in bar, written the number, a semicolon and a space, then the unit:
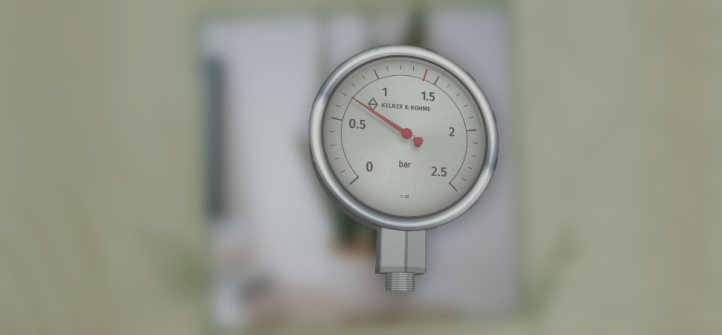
0.7; bar
